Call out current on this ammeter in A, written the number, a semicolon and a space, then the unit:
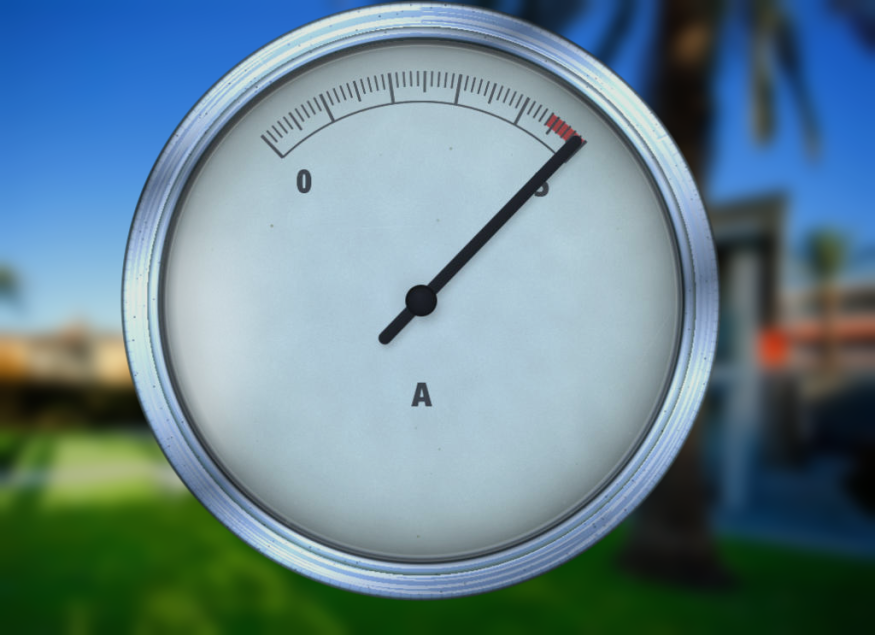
4.9; A
